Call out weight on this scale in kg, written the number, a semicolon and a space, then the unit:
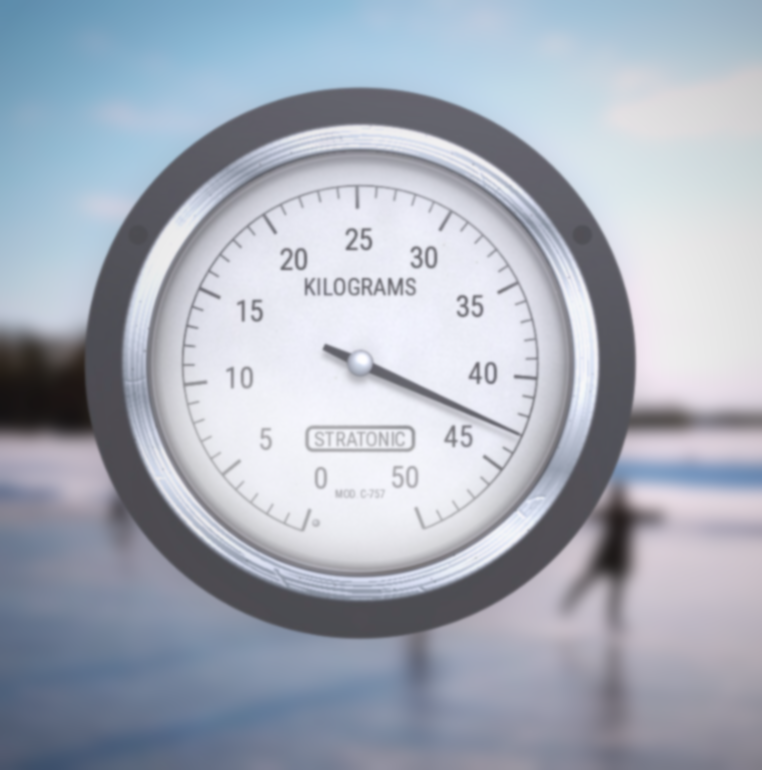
43; kg
